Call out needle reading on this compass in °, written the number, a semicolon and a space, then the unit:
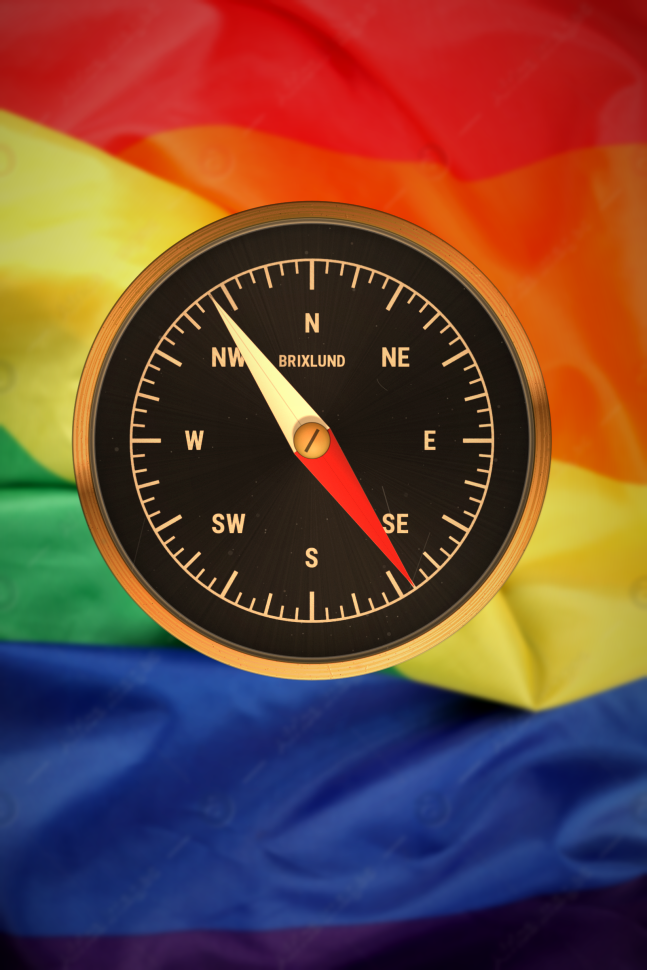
145; °
